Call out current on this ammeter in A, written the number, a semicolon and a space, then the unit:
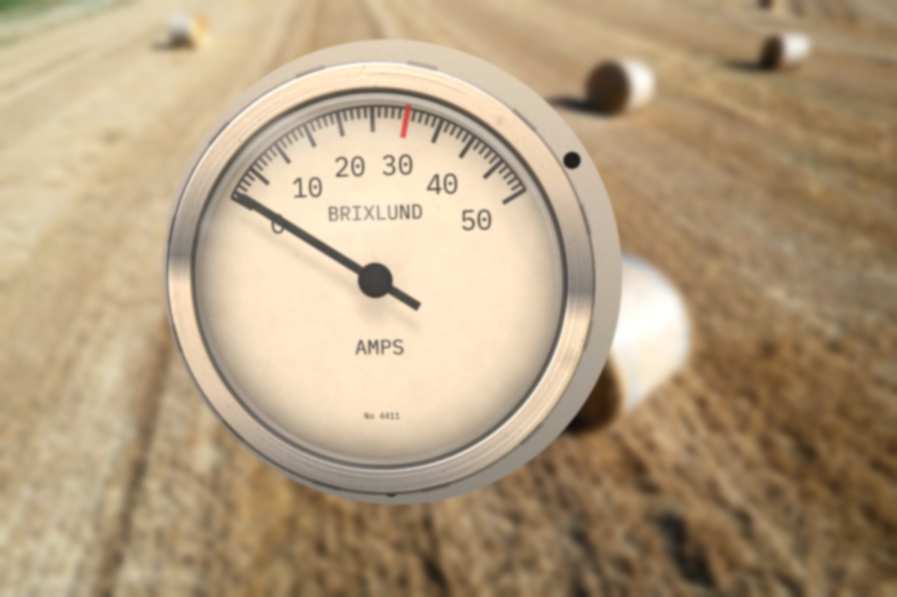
1; A
